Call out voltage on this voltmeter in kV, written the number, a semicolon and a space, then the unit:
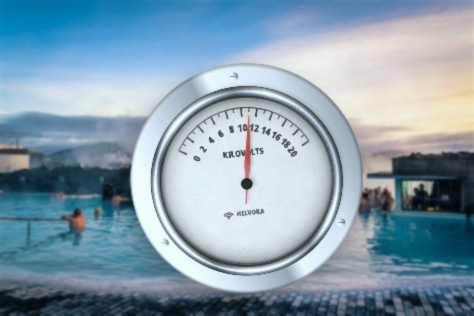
11; kV
